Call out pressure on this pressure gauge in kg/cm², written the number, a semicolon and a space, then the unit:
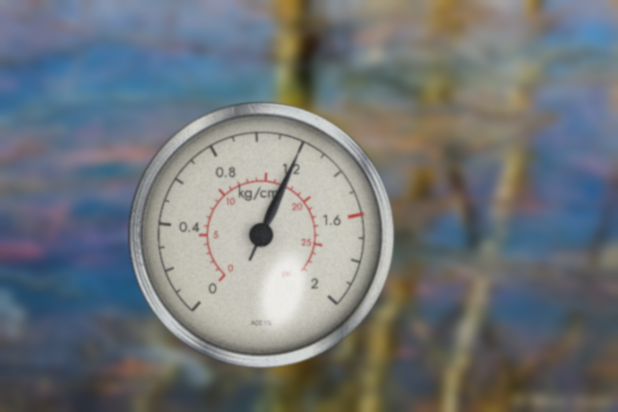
1.2; kg/cm²
